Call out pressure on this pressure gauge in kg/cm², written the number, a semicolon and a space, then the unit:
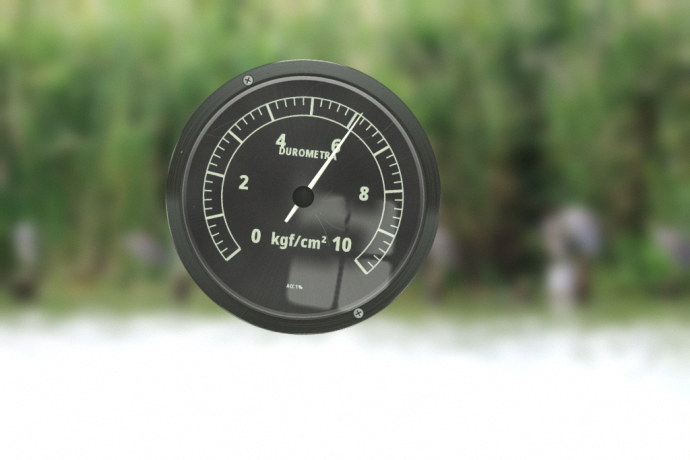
6.1; kg/cm²
